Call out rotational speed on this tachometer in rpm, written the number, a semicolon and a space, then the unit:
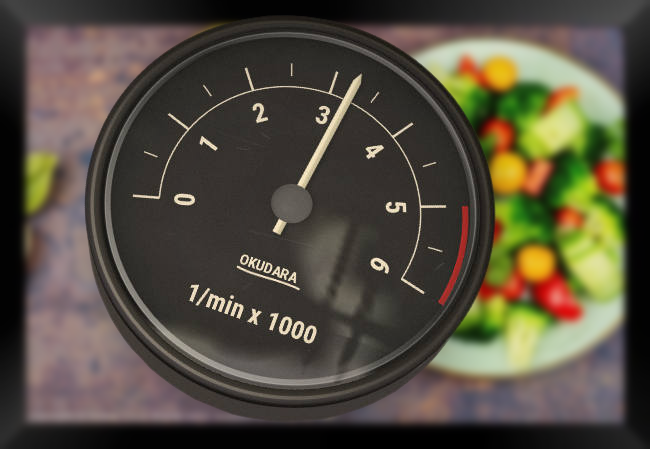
3250; rpm
